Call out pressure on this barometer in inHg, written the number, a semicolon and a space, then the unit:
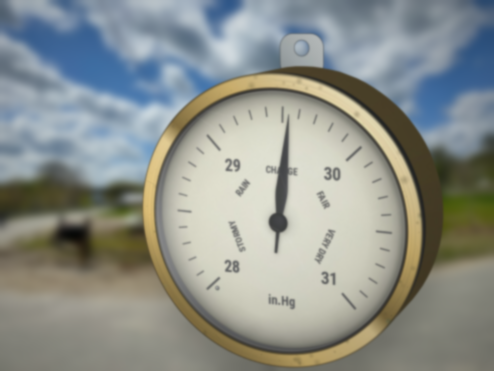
29.55; inHg
